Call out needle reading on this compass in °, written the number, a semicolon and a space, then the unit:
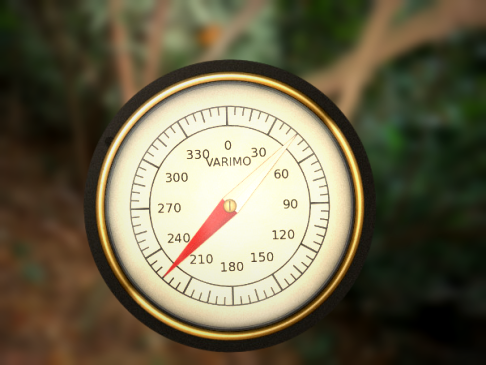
225; °
